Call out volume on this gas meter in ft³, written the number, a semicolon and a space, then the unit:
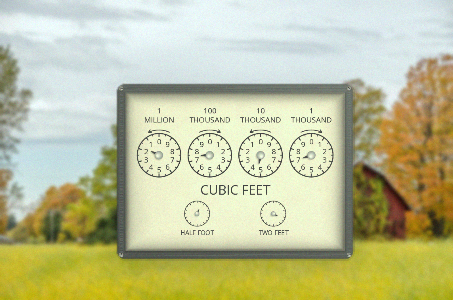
174700; ft³
